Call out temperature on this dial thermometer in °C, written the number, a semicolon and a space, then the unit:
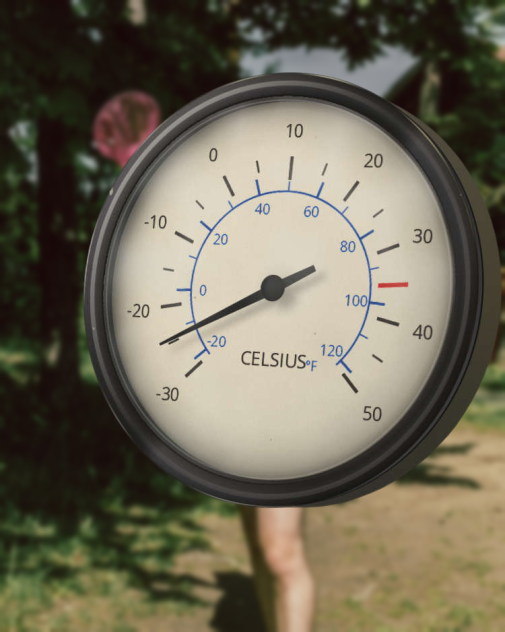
-25; °C
